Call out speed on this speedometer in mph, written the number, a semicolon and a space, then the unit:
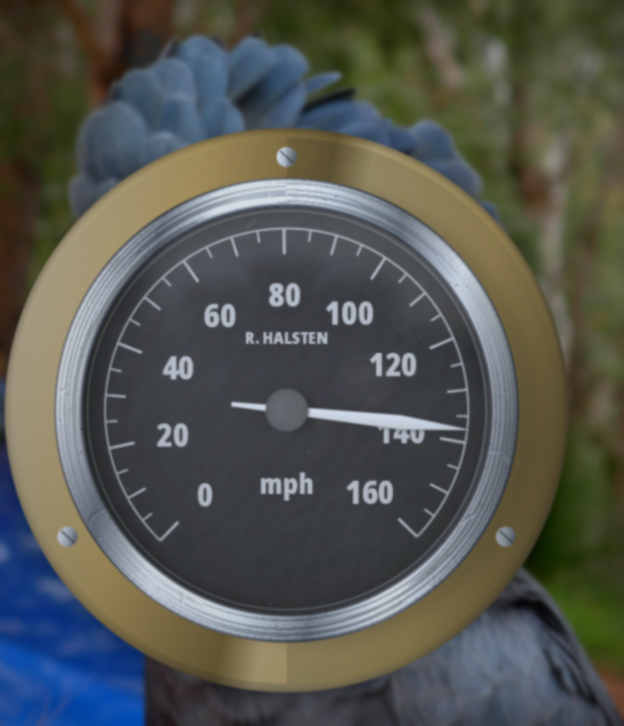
137.5; mph
